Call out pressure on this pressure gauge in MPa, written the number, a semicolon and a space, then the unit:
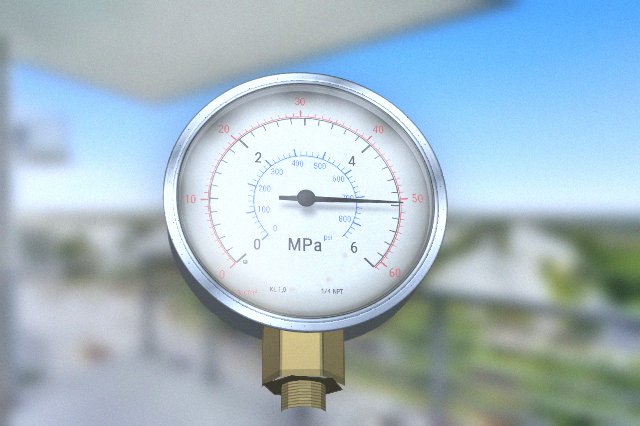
5; MPa
